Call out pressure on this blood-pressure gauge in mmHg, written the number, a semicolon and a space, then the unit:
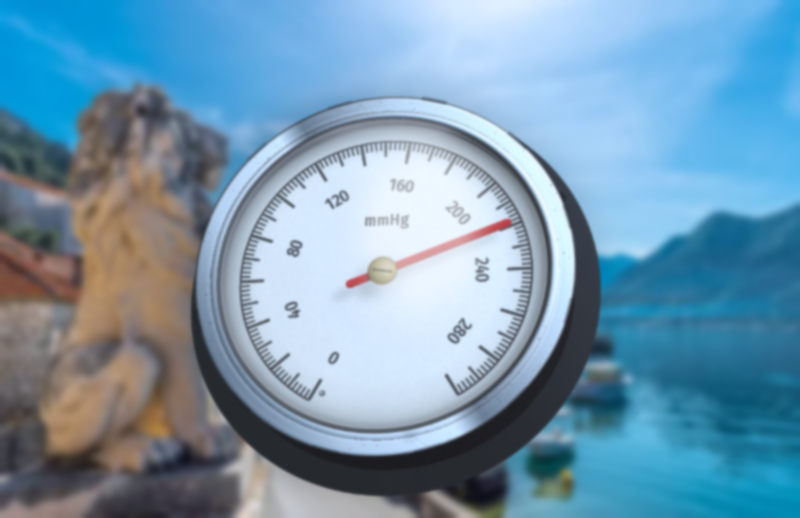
220; mmHg
